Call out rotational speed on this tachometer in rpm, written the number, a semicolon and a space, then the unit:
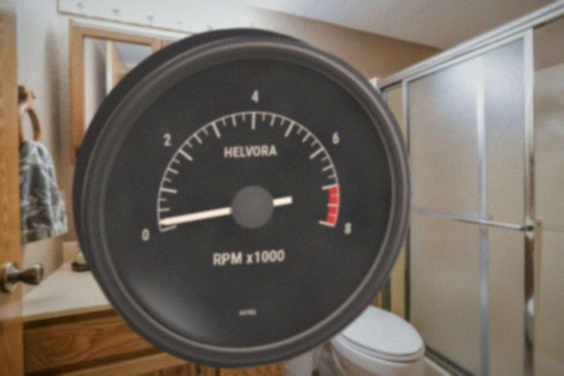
250; rpm
